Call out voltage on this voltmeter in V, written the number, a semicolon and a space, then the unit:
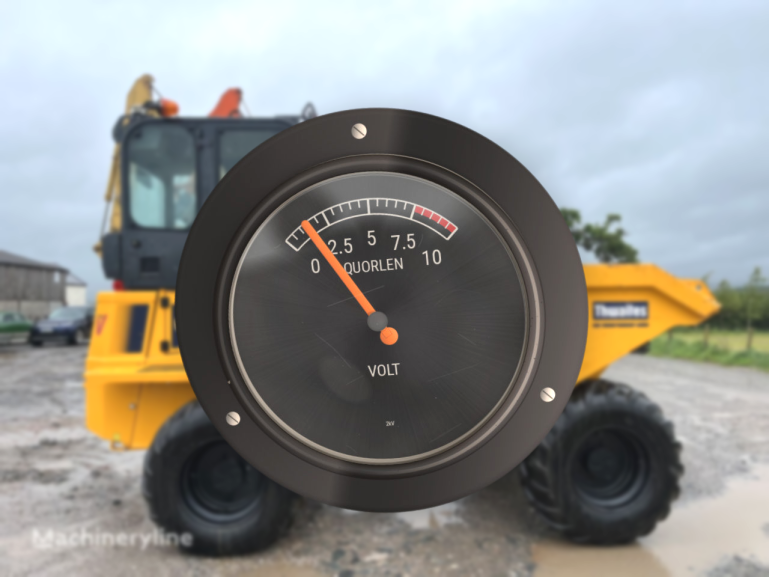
1.5; V
